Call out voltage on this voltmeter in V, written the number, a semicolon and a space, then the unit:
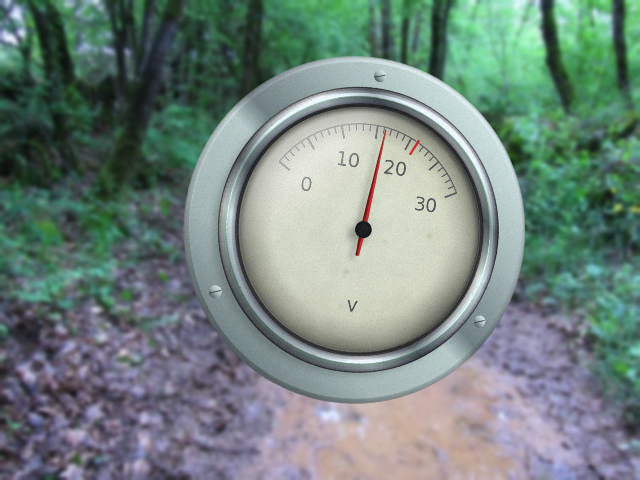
16; V
